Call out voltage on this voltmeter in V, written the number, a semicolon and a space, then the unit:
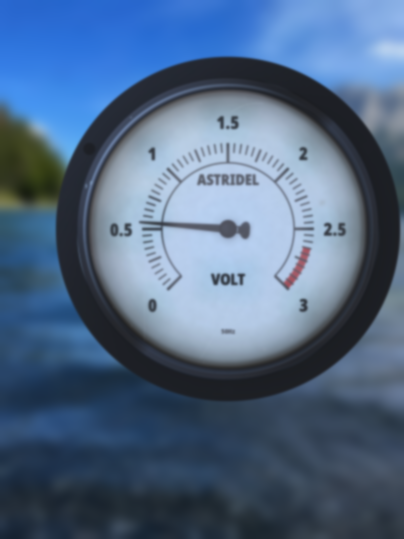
0.55; V
